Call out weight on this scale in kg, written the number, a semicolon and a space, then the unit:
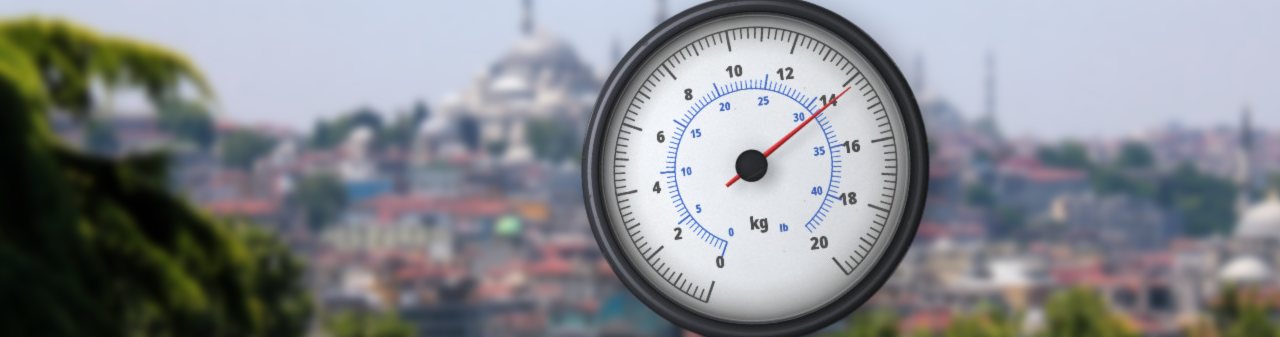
14.2; kg
